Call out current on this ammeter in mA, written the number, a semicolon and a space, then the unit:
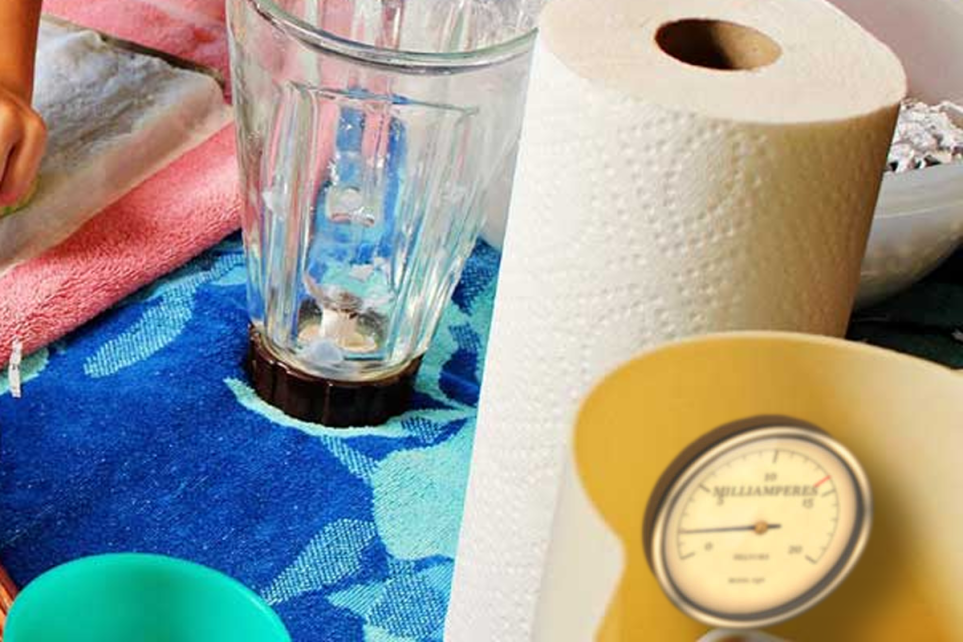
2; mA
